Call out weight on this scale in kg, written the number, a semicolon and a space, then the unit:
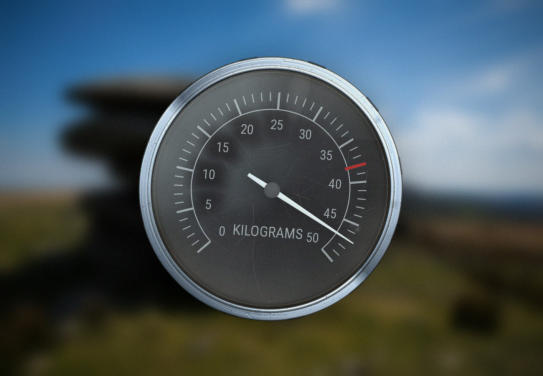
47; kg
